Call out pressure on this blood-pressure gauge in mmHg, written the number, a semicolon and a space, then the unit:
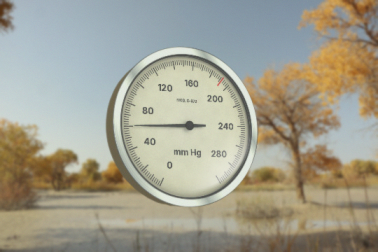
60; mmHg
